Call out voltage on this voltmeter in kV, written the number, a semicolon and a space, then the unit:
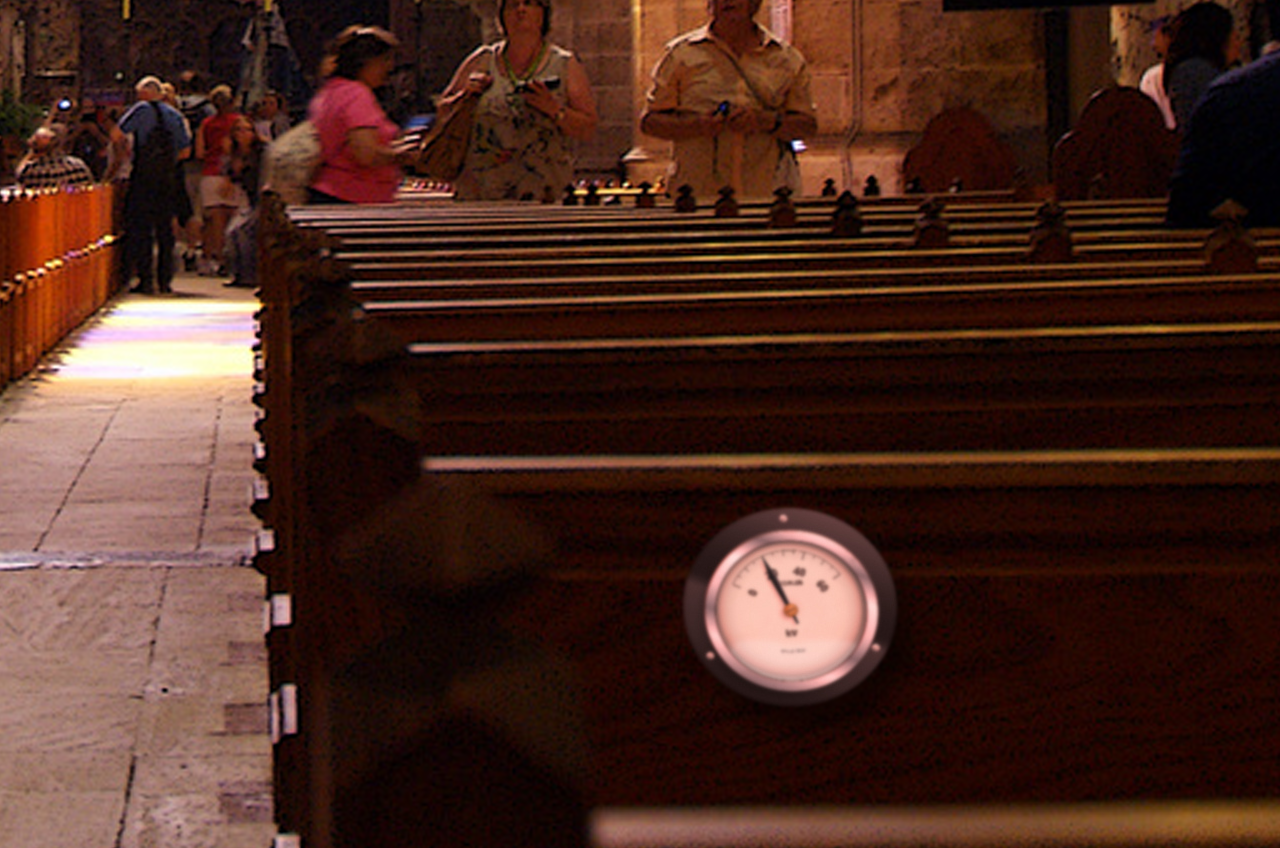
20; kV
